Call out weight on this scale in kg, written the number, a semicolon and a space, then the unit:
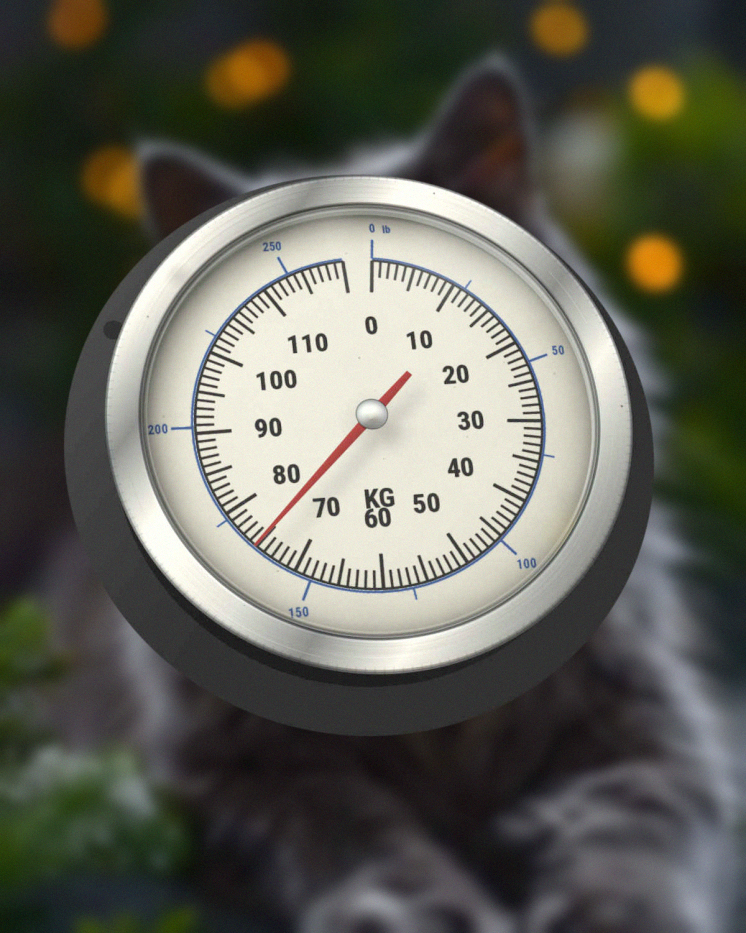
75; kg
